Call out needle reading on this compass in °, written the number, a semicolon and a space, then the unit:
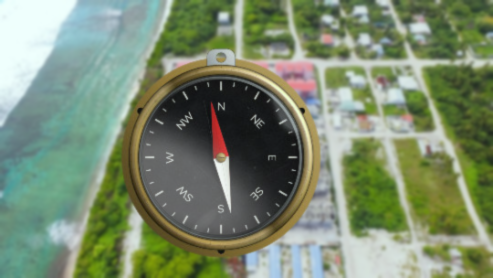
350; °
